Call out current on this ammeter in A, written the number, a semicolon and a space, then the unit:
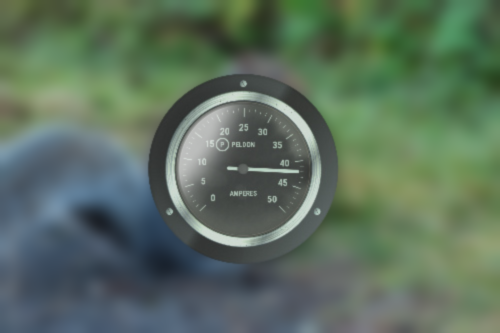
42; A
